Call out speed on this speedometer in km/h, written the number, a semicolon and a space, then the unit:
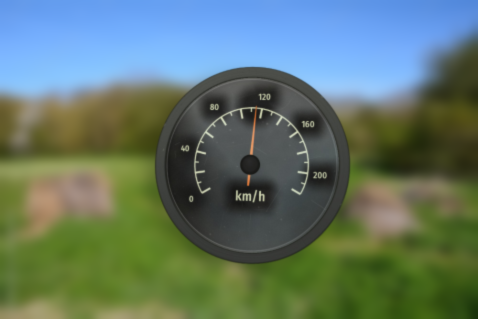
115; km/h
